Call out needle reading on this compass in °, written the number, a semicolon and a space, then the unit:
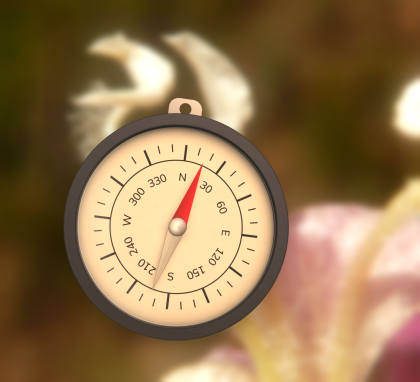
15; °
